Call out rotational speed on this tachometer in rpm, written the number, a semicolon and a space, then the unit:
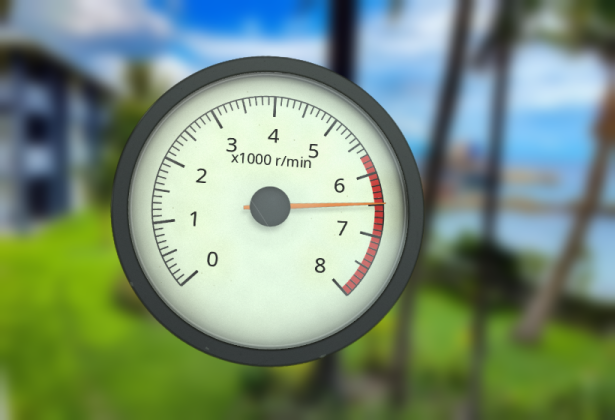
6500; rpm
